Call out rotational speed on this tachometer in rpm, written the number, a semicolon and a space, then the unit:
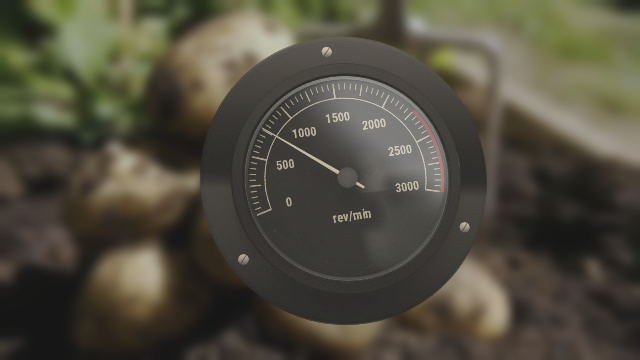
750; rpm
